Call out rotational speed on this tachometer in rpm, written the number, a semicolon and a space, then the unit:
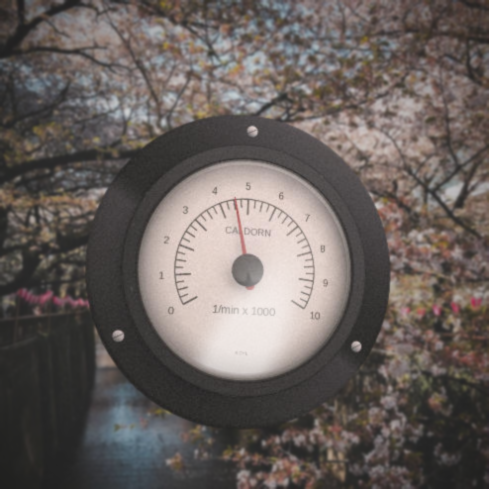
4500; rpm
